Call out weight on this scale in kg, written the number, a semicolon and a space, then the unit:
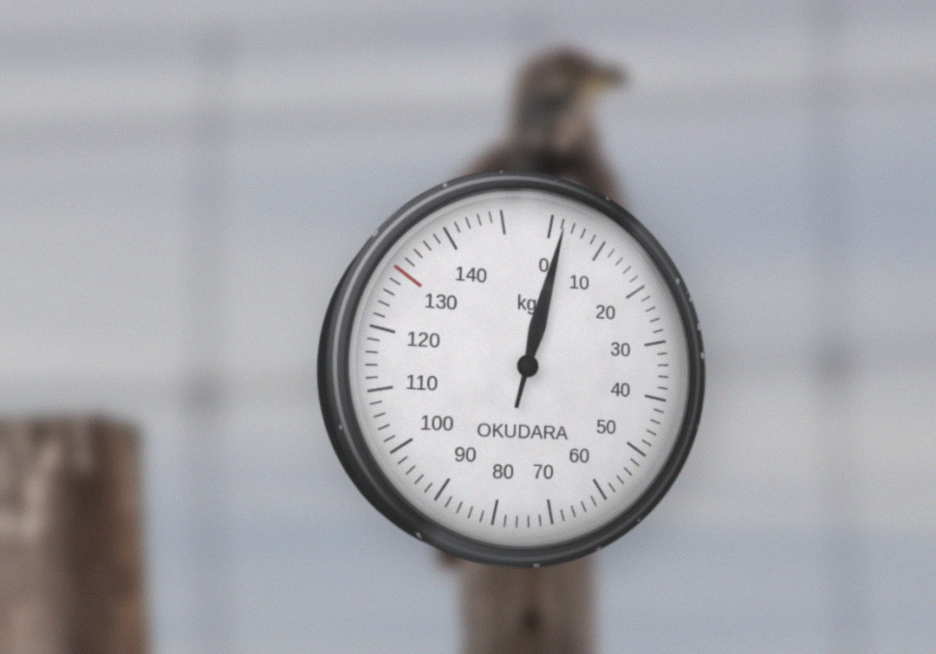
2; kg
